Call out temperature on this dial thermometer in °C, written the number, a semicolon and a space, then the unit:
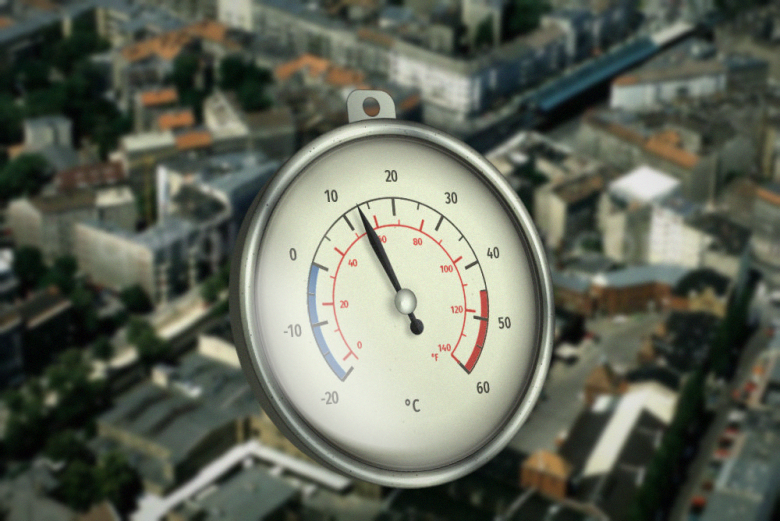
12.5; °C
